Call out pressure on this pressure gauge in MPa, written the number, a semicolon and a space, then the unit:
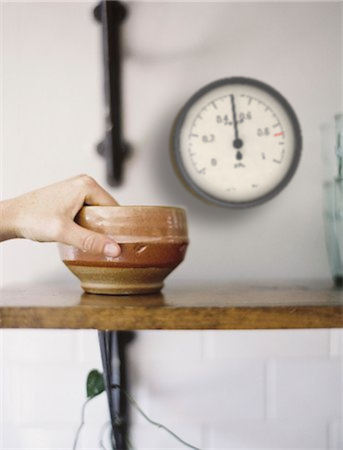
0.5; MPa
